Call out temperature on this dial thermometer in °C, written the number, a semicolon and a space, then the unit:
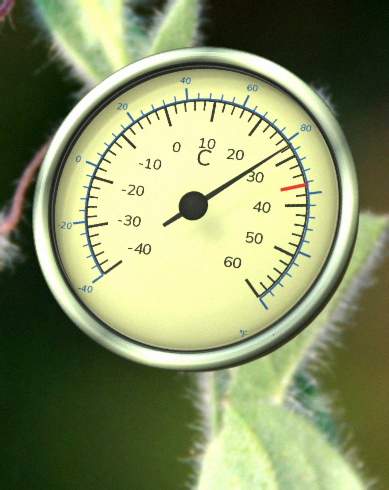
28; °C
